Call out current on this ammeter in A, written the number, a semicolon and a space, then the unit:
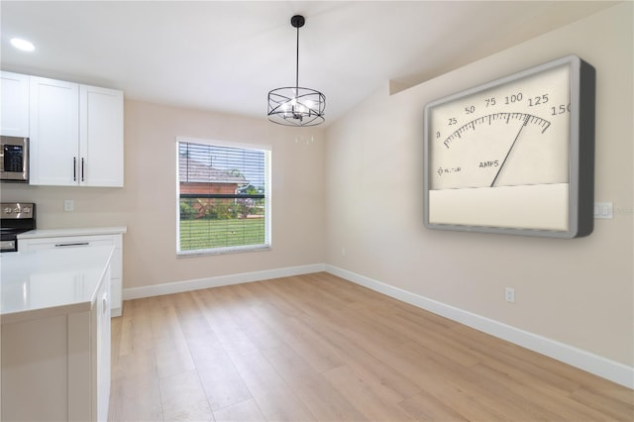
125; A
